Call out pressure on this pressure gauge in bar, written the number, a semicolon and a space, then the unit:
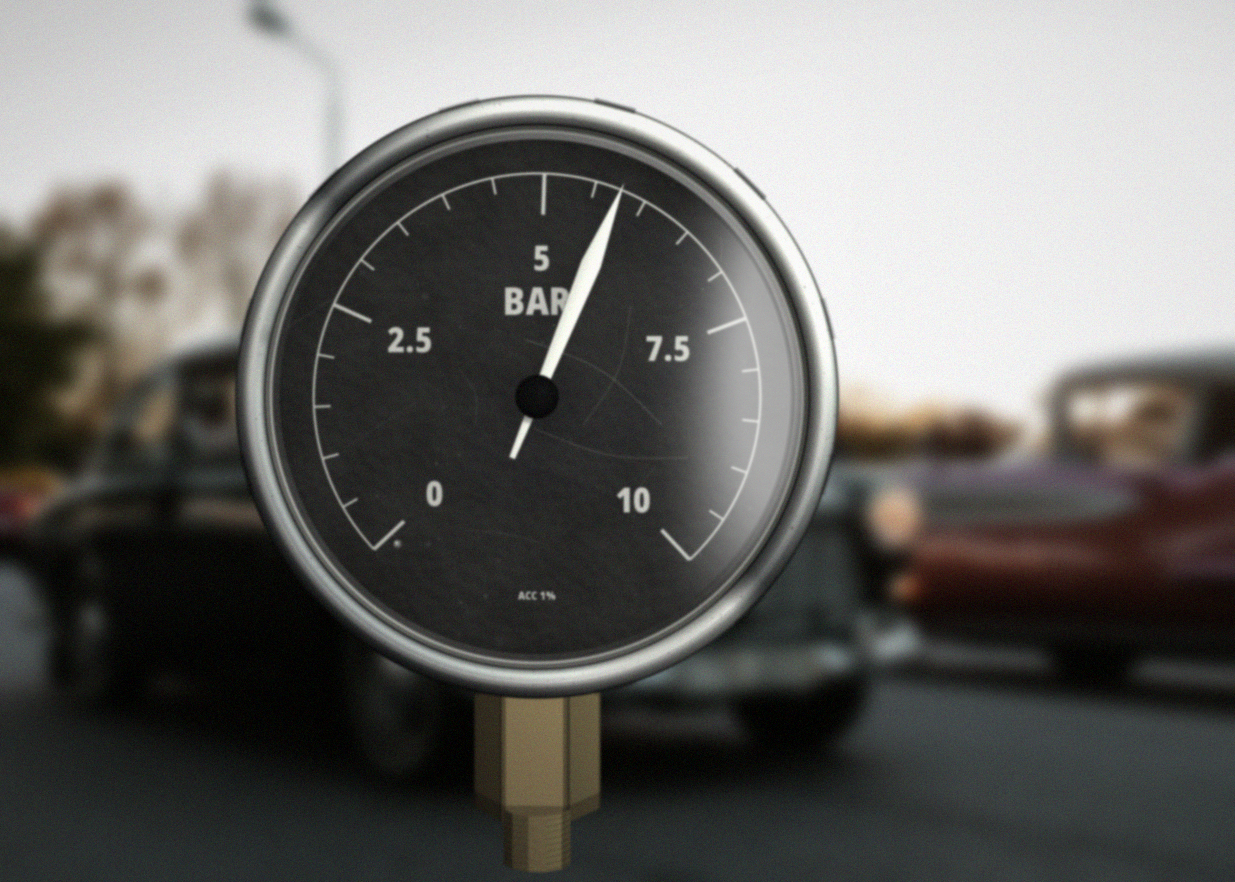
5.75; bar
